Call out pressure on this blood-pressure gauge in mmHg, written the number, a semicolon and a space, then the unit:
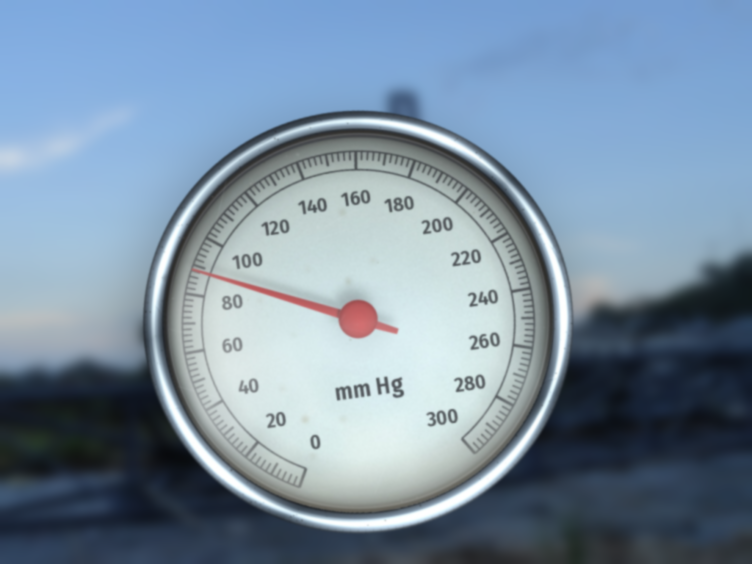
88; mmHg
